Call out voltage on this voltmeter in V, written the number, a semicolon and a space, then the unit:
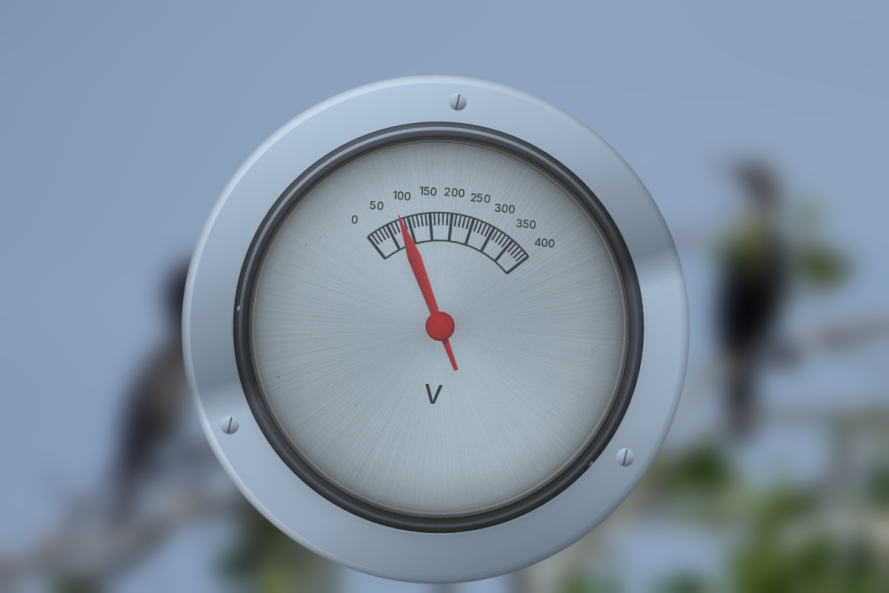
80; V
